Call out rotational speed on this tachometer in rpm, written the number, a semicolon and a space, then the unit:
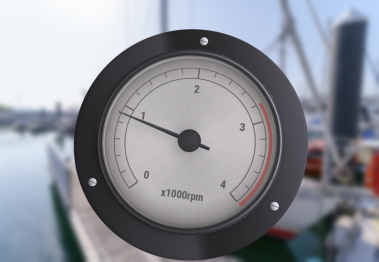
900; rpm
